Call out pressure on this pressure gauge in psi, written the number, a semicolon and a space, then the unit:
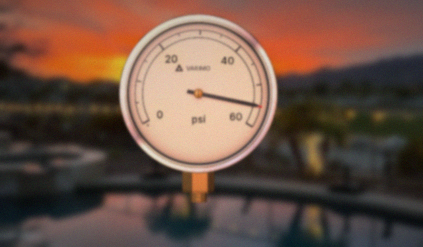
55; psi
